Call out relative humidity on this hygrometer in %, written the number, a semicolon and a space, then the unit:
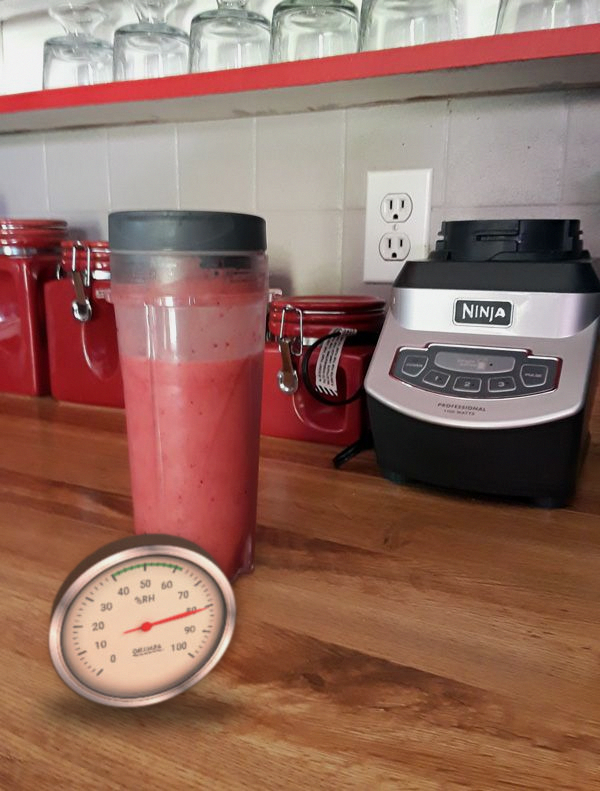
80; %
